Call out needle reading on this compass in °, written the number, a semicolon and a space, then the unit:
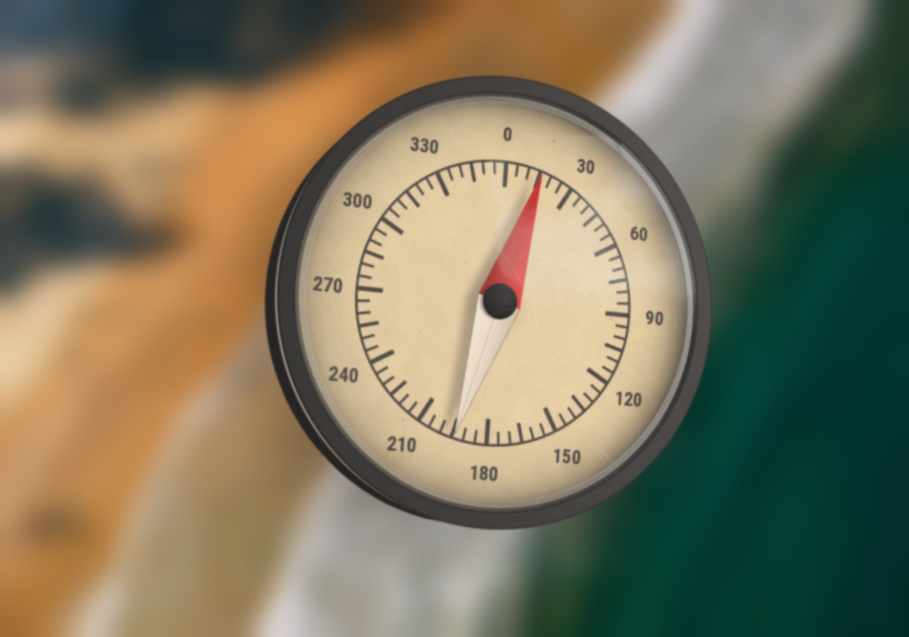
15; °
